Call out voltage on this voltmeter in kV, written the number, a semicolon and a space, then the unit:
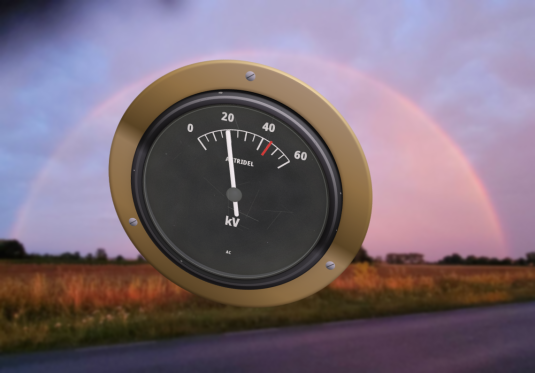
20; kV
